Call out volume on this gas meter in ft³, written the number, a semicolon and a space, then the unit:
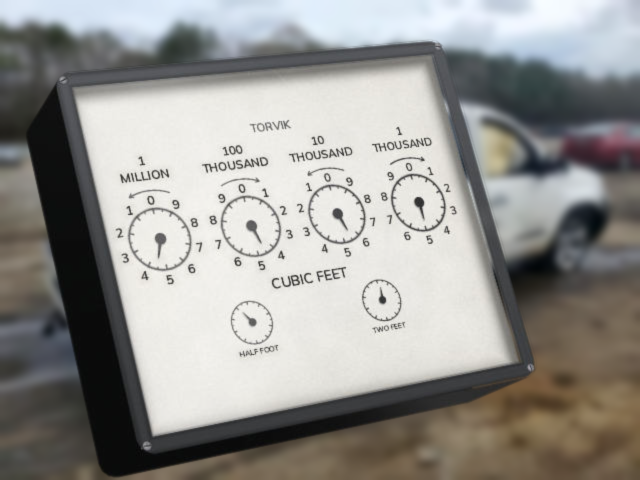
445500; ft³
